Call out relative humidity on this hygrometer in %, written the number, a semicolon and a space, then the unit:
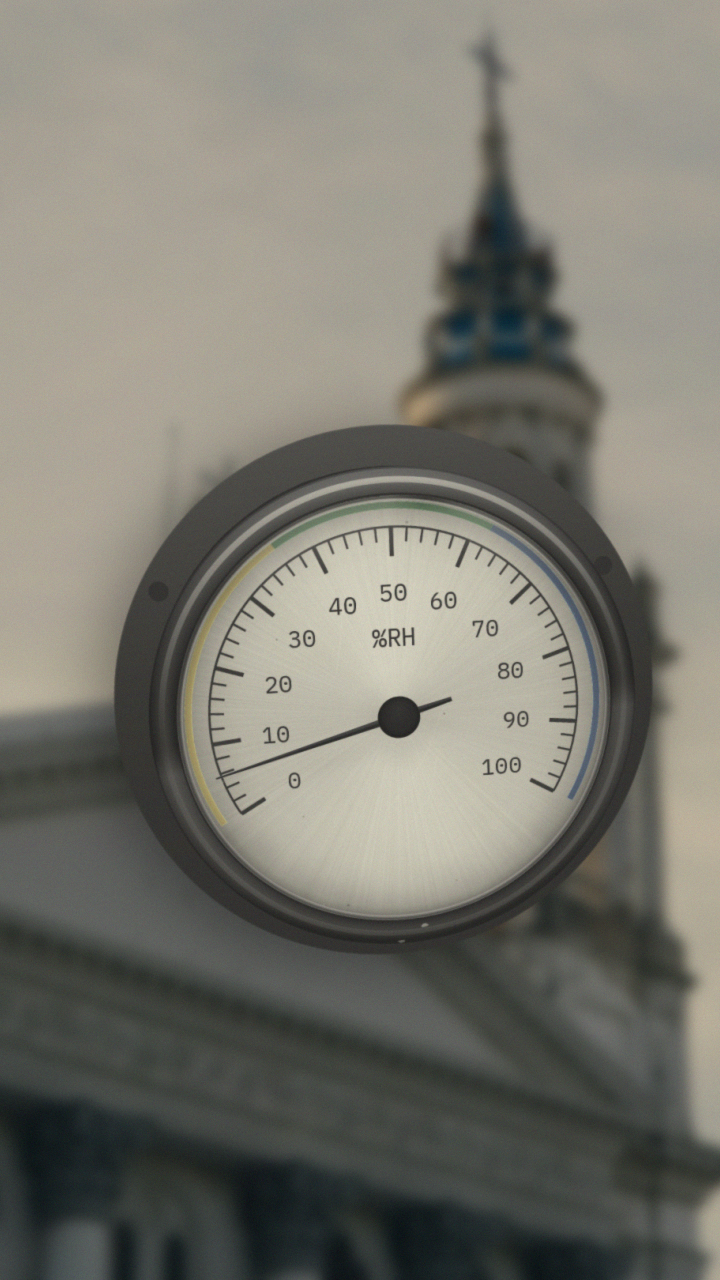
6; %
